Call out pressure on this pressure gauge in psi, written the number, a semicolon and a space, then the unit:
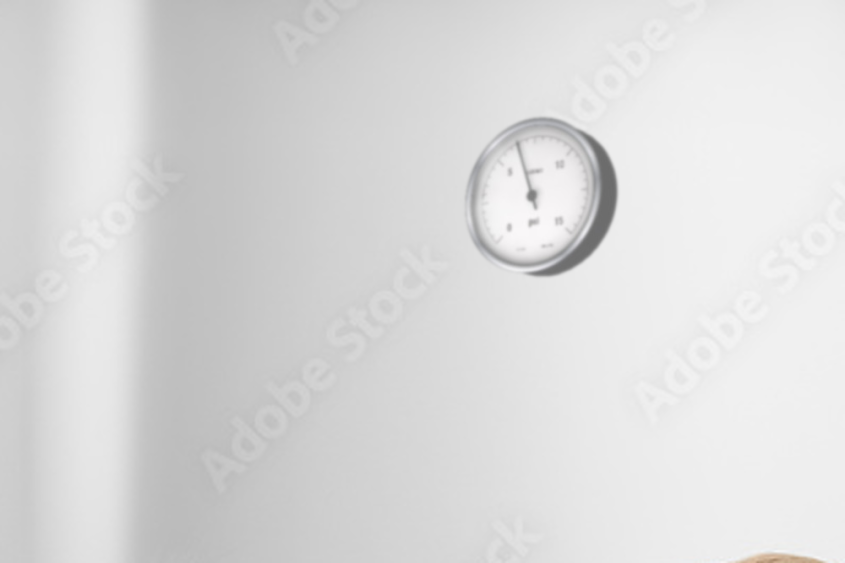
6.5; psi
